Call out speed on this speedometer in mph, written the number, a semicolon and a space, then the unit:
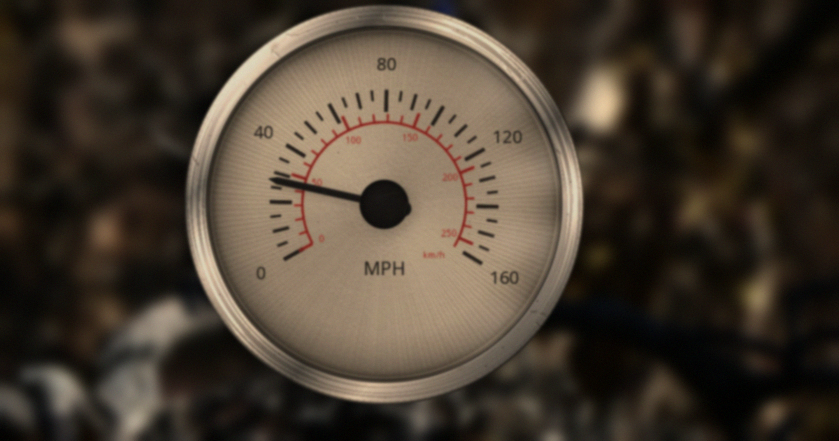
27.5; mph
